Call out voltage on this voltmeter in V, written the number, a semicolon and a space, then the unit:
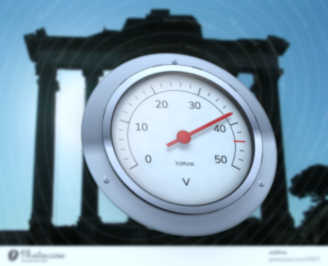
38; V
